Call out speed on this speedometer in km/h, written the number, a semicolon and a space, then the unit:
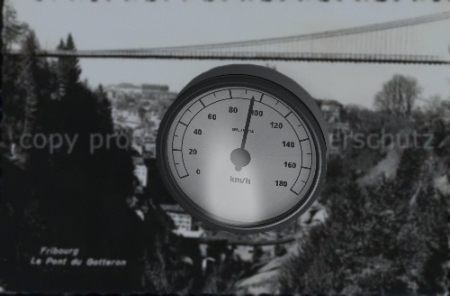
95; km/h
